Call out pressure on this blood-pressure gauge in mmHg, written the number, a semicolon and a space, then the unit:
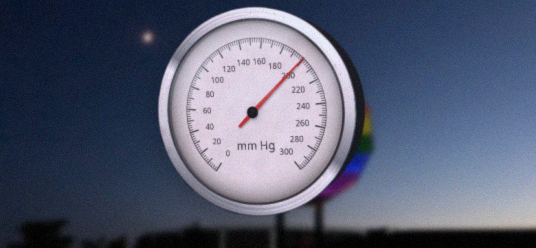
200; mmHg
